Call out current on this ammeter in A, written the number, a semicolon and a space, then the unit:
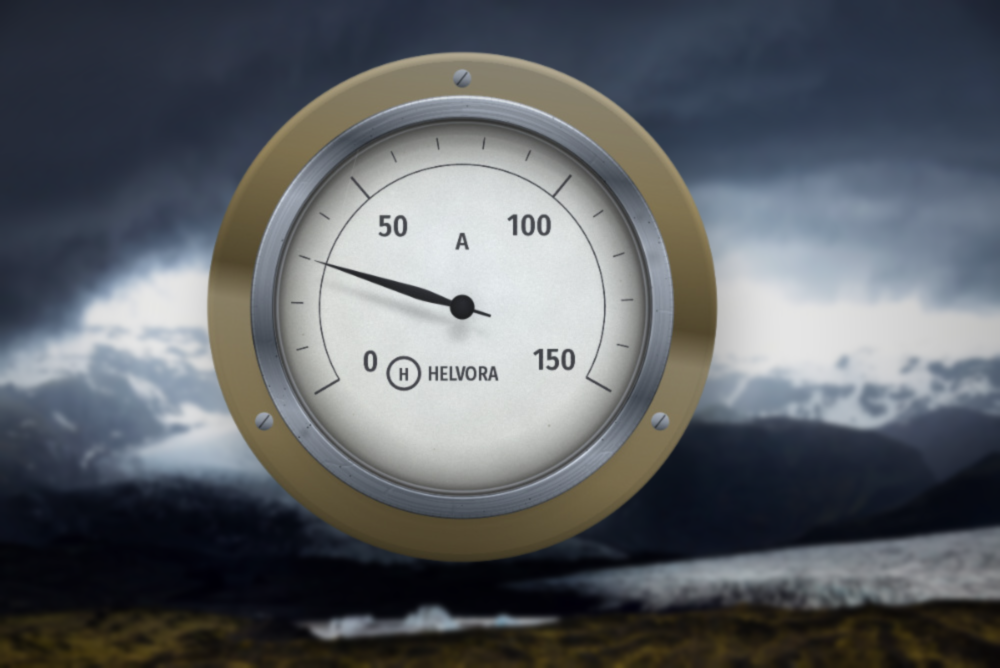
30; A
